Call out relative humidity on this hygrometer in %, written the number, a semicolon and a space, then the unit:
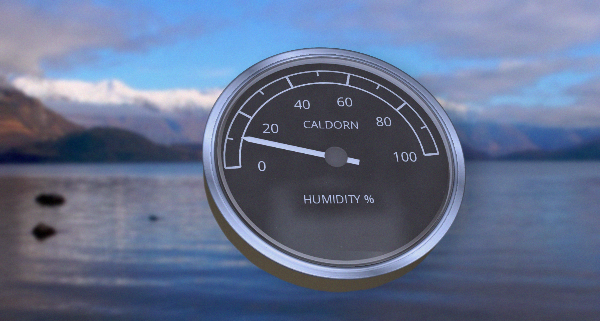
10; %
